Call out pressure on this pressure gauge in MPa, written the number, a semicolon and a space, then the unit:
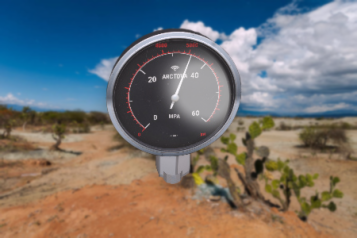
35; MPa
